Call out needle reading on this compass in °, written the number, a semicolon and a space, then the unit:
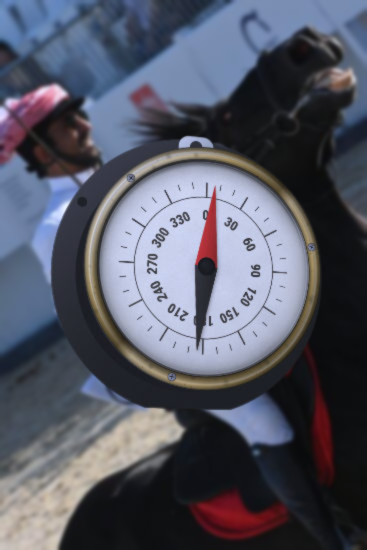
5; °
